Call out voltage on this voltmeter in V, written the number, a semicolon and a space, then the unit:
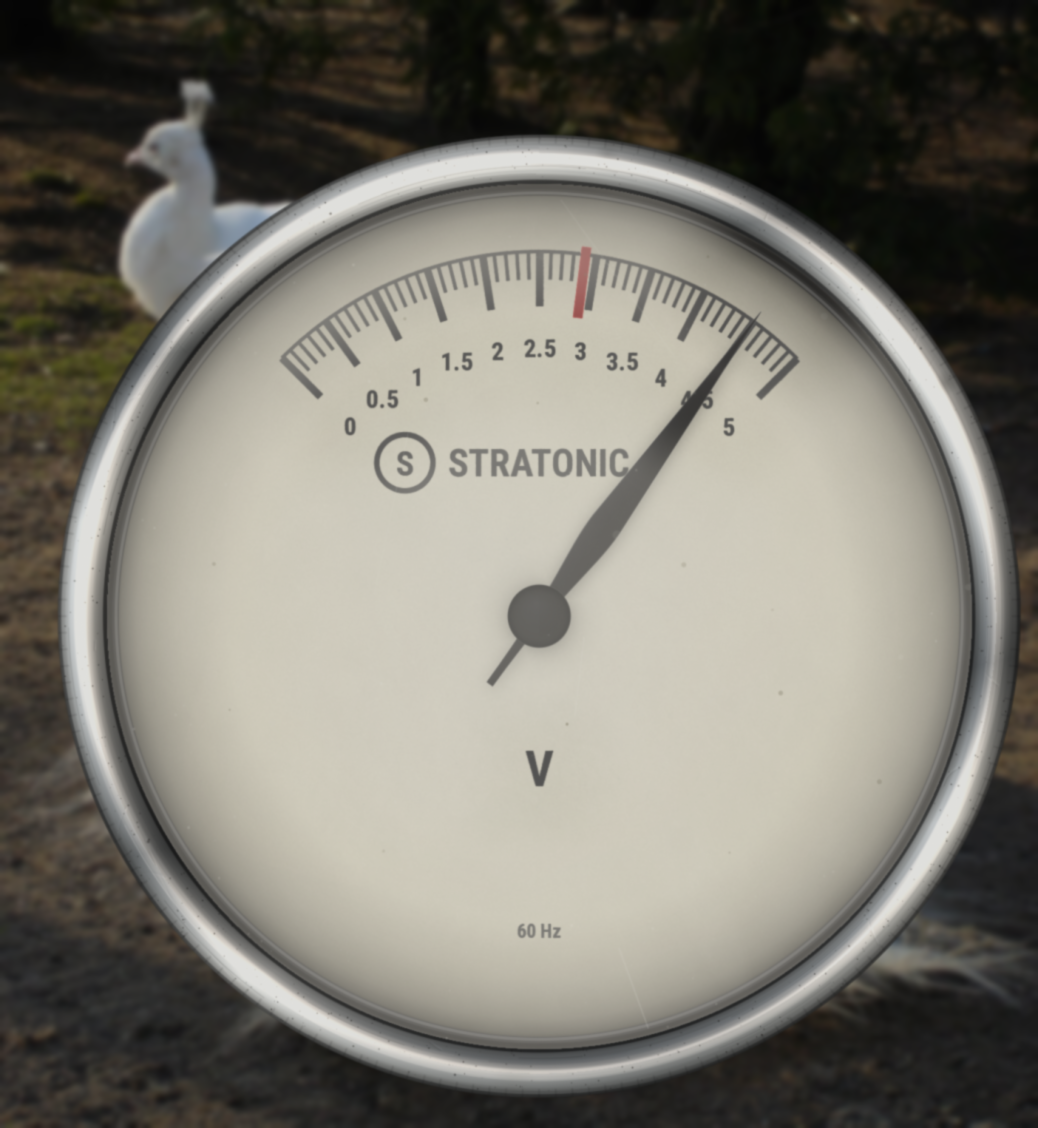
4.5; V
